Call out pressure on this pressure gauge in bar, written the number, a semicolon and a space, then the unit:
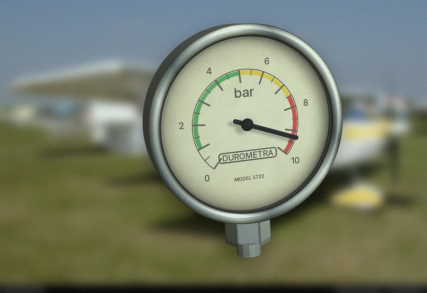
9.25; bar
